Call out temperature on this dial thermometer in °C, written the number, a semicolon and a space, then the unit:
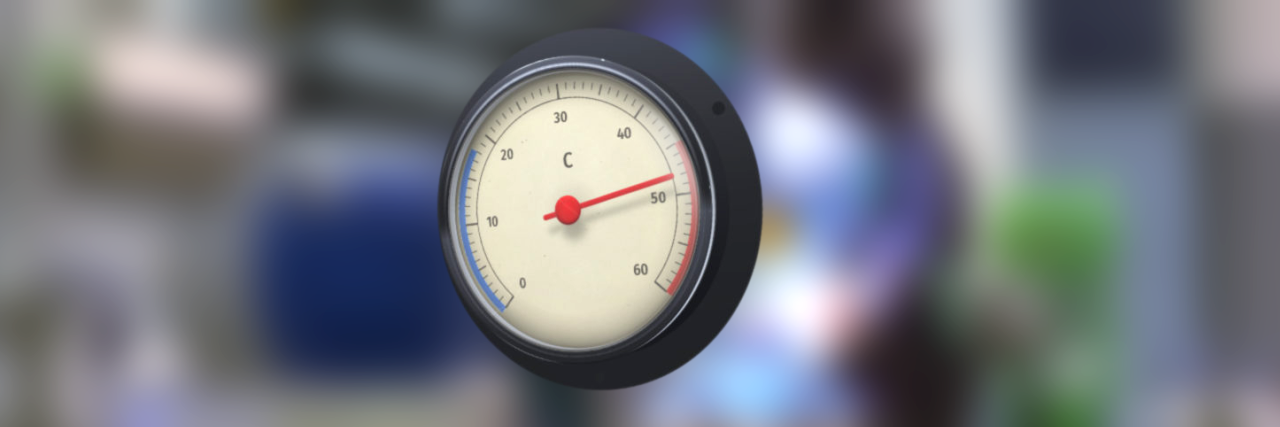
48; °C
